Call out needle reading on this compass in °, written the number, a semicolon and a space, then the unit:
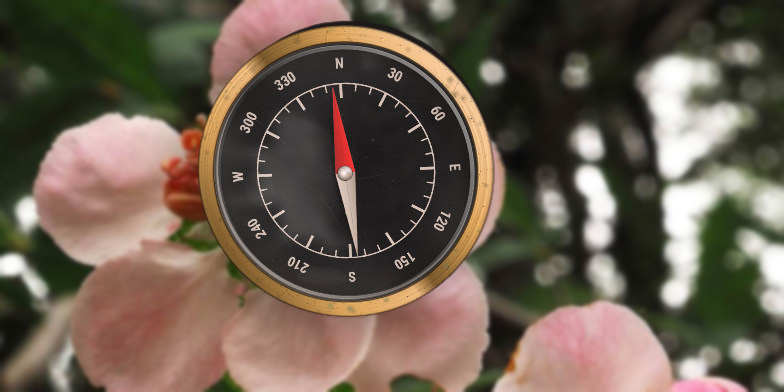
355; °
